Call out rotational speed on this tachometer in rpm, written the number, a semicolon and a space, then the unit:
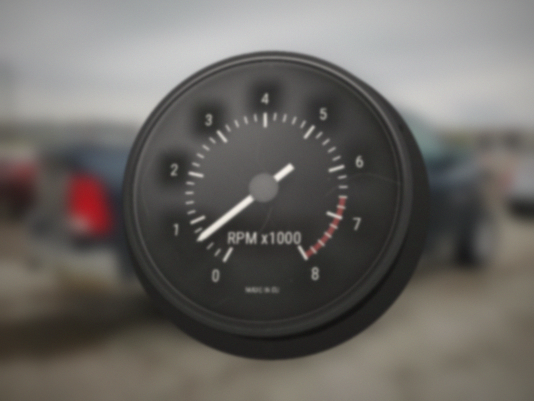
600; rpm
